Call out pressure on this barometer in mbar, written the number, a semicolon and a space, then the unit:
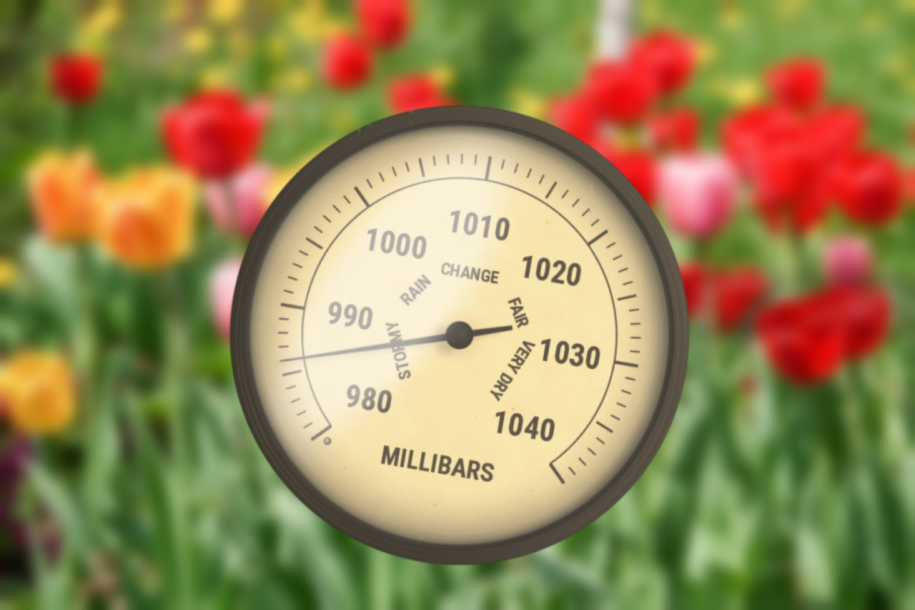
986; mbar
